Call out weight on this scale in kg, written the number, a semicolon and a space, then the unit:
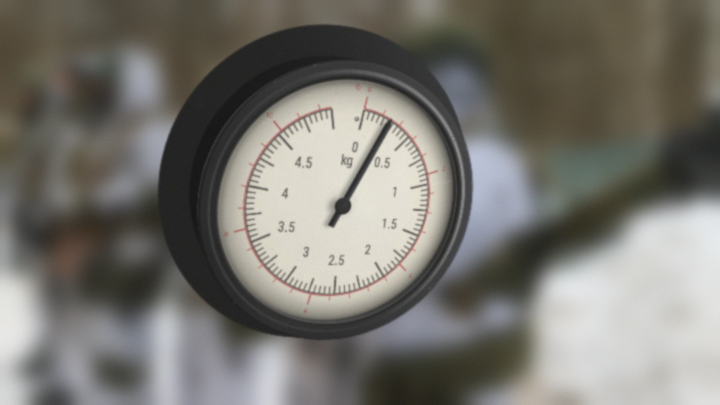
0.25; kg
